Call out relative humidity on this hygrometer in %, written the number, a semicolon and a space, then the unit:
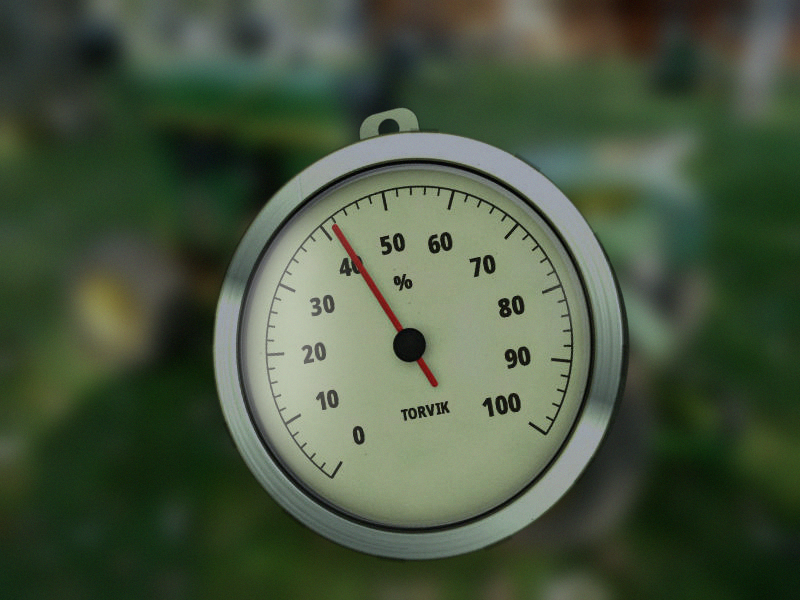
42; %
